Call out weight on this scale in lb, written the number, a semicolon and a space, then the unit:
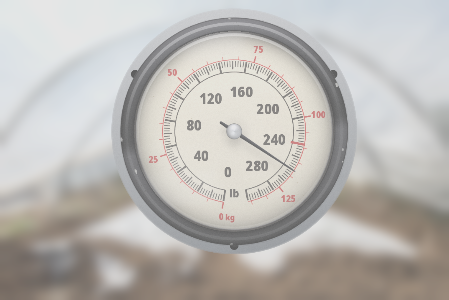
260; lb
